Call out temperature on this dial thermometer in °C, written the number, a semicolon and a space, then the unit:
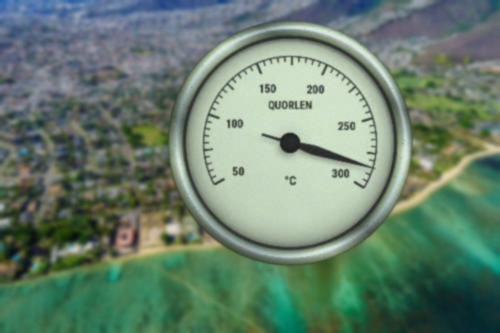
285; °C
